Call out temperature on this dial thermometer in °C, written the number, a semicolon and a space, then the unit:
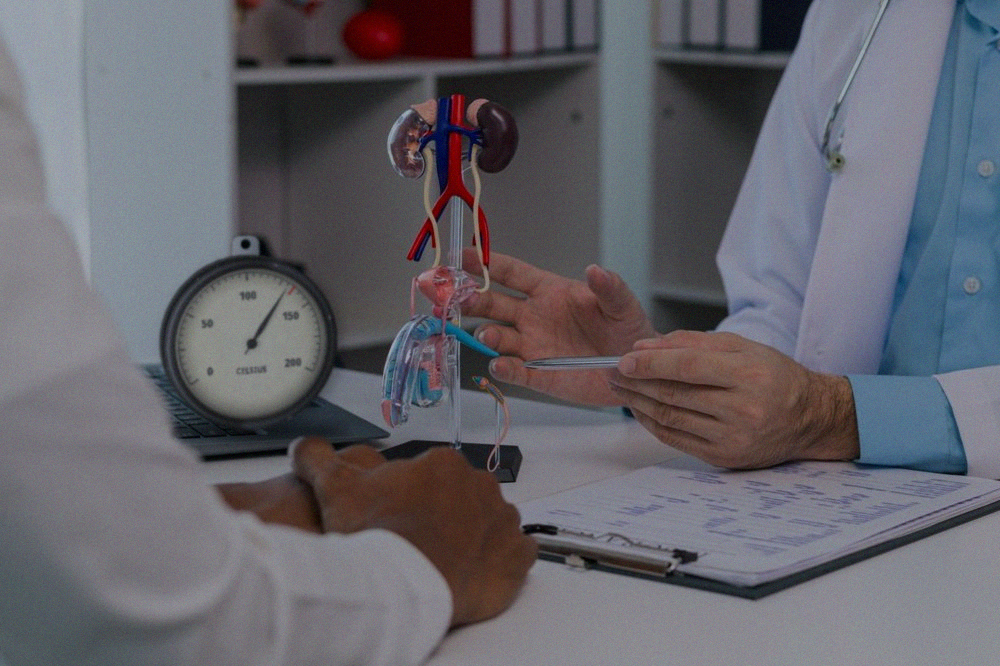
130; °C
